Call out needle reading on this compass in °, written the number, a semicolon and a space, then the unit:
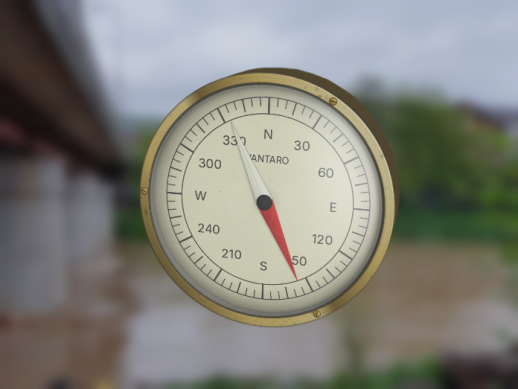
155; °
